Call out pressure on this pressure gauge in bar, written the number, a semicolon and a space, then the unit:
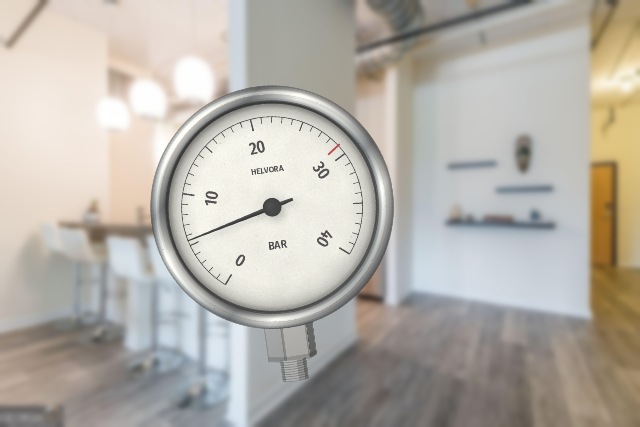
5.5; bar
